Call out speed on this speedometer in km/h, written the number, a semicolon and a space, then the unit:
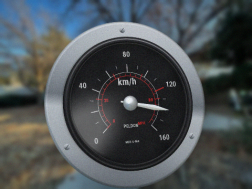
140; km/h
